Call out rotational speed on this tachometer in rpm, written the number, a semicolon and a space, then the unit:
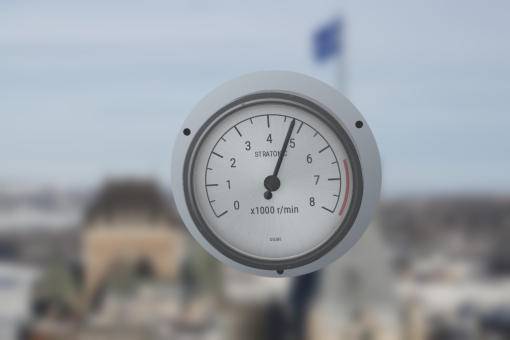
4750; rpm
